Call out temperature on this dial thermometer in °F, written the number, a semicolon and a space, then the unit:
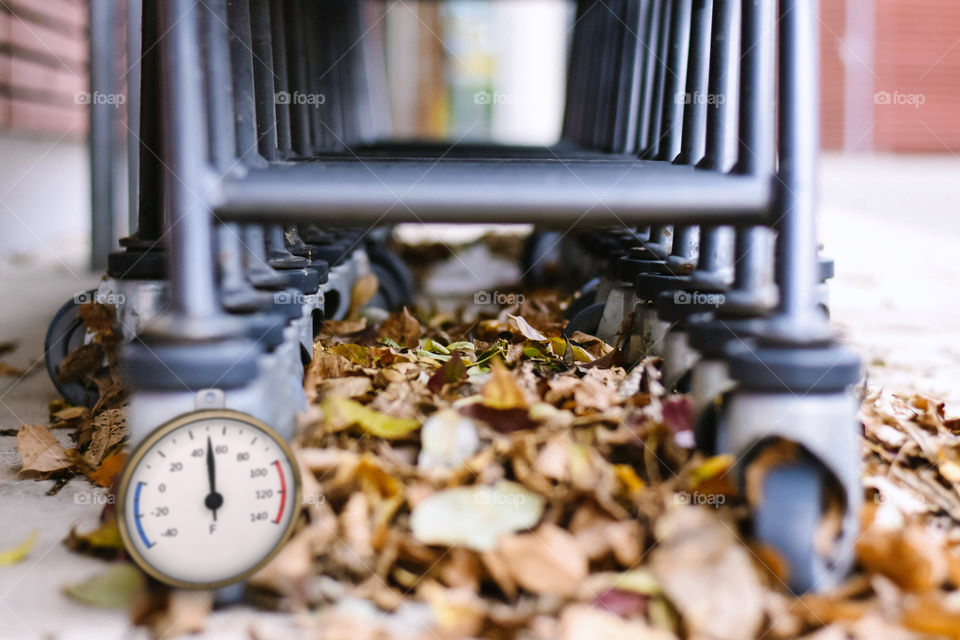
50; °F
